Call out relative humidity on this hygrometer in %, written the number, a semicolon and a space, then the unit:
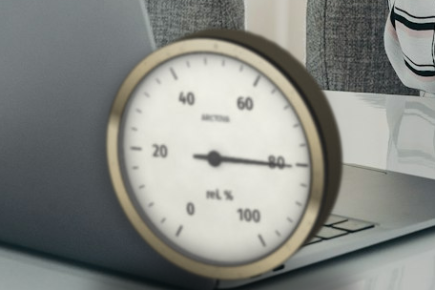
80; %
